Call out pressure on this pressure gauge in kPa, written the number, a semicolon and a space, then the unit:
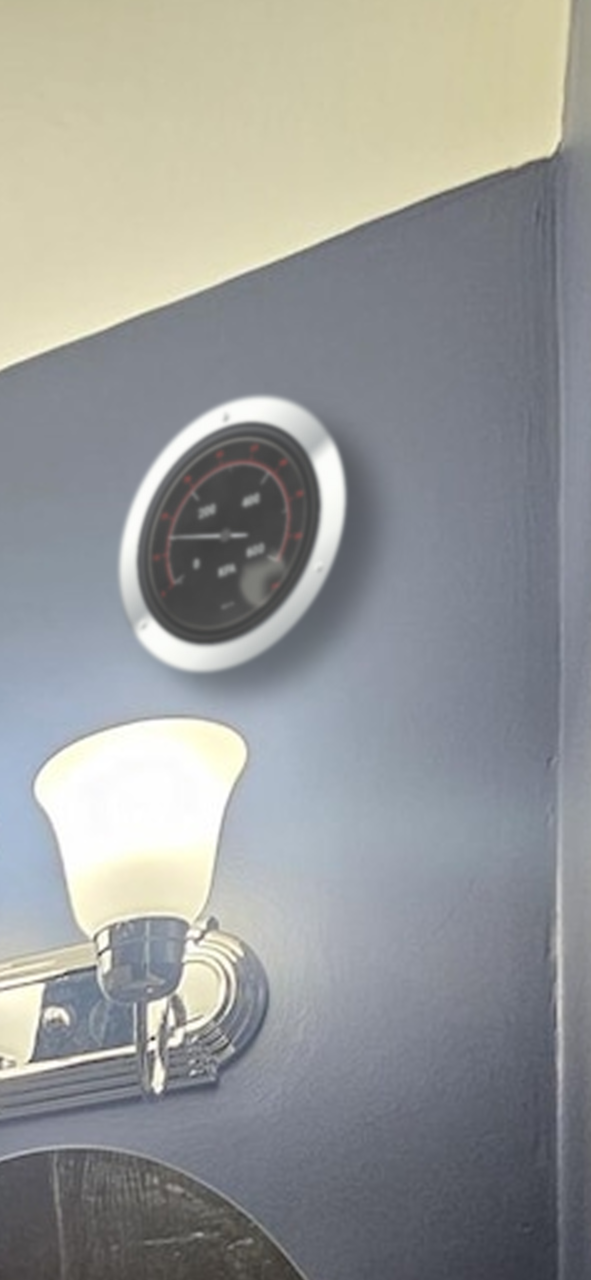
100; kPa
